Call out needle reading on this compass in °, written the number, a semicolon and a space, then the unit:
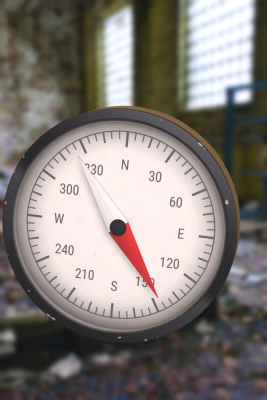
145; °
